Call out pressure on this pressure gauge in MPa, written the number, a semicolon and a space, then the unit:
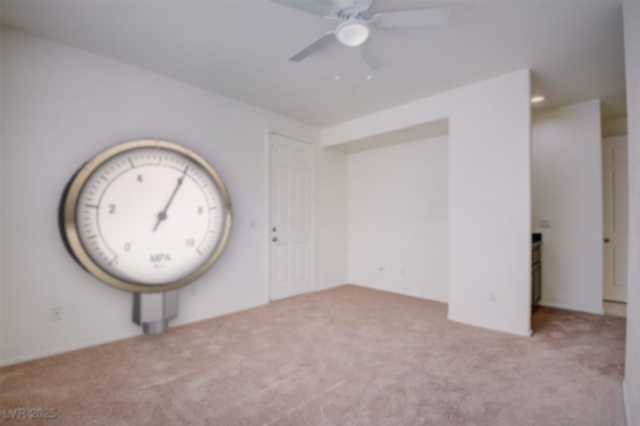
6; MPa
